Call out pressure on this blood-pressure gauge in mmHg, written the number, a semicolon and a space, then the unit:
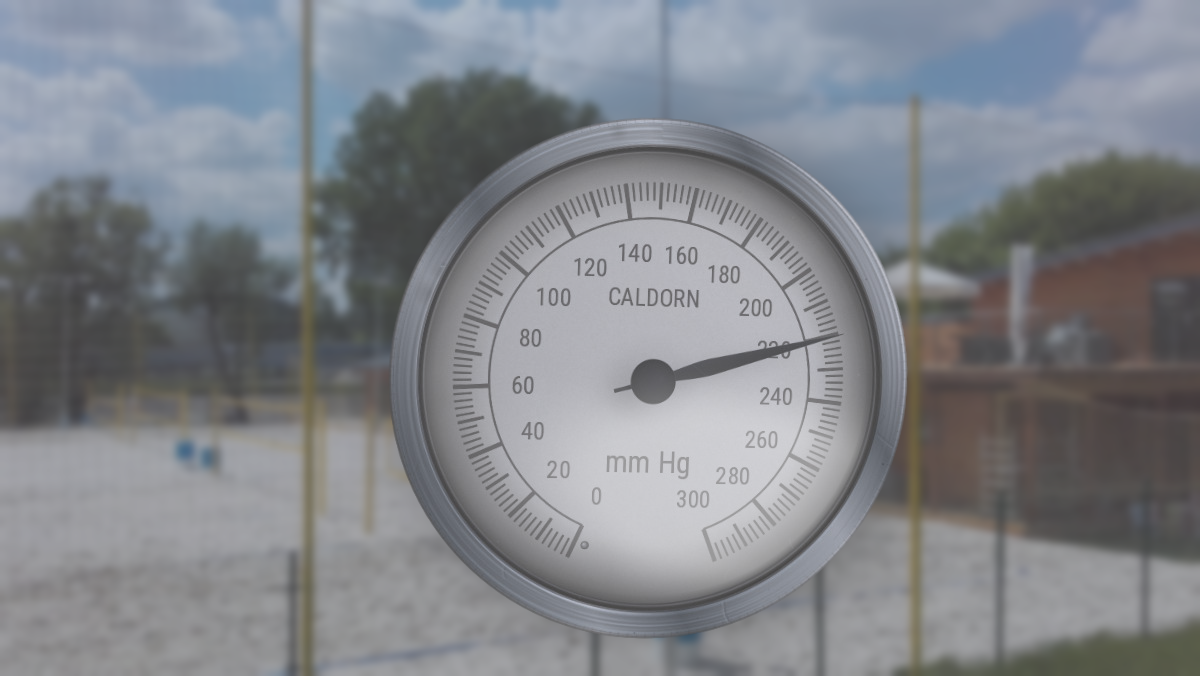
220; mmHg
